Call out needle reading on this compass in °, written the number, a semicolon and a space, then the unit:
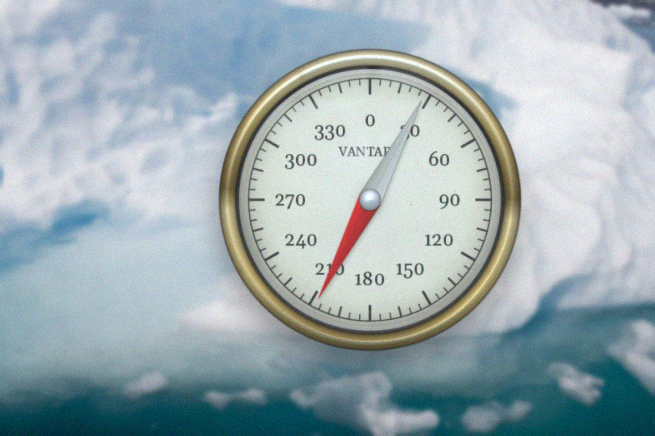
207.5; °
